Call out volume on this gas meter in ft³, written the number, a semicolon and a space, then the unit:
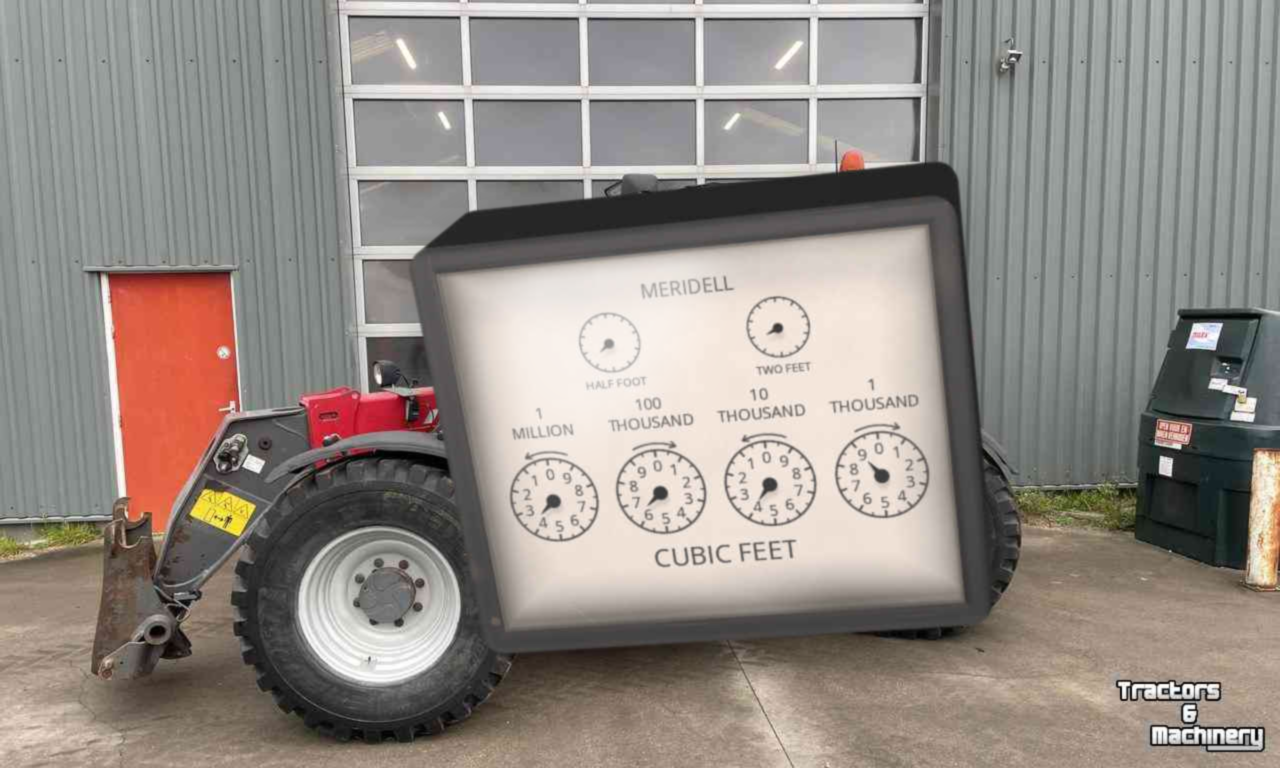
363900; ft³
